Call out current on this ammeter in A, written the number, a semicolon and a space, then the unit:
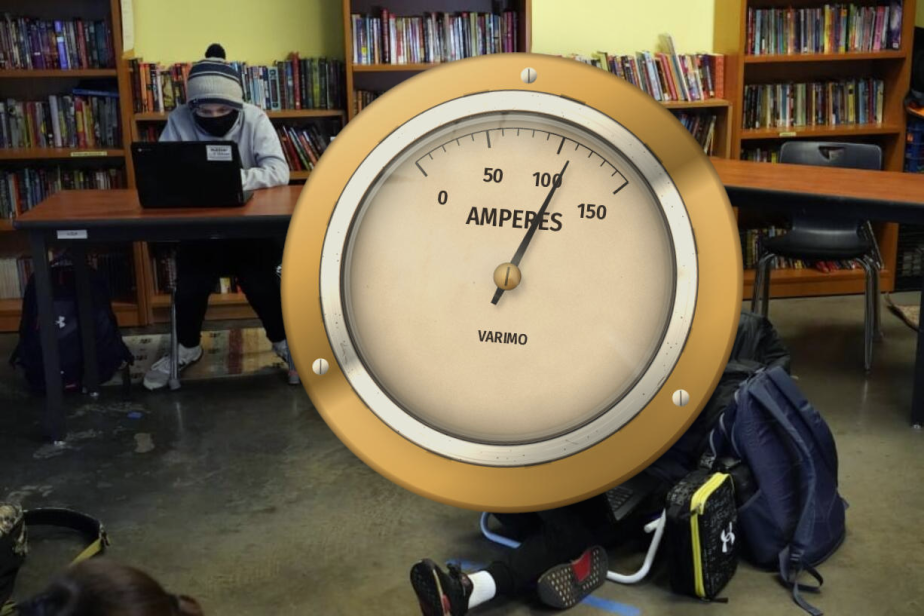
110; A
